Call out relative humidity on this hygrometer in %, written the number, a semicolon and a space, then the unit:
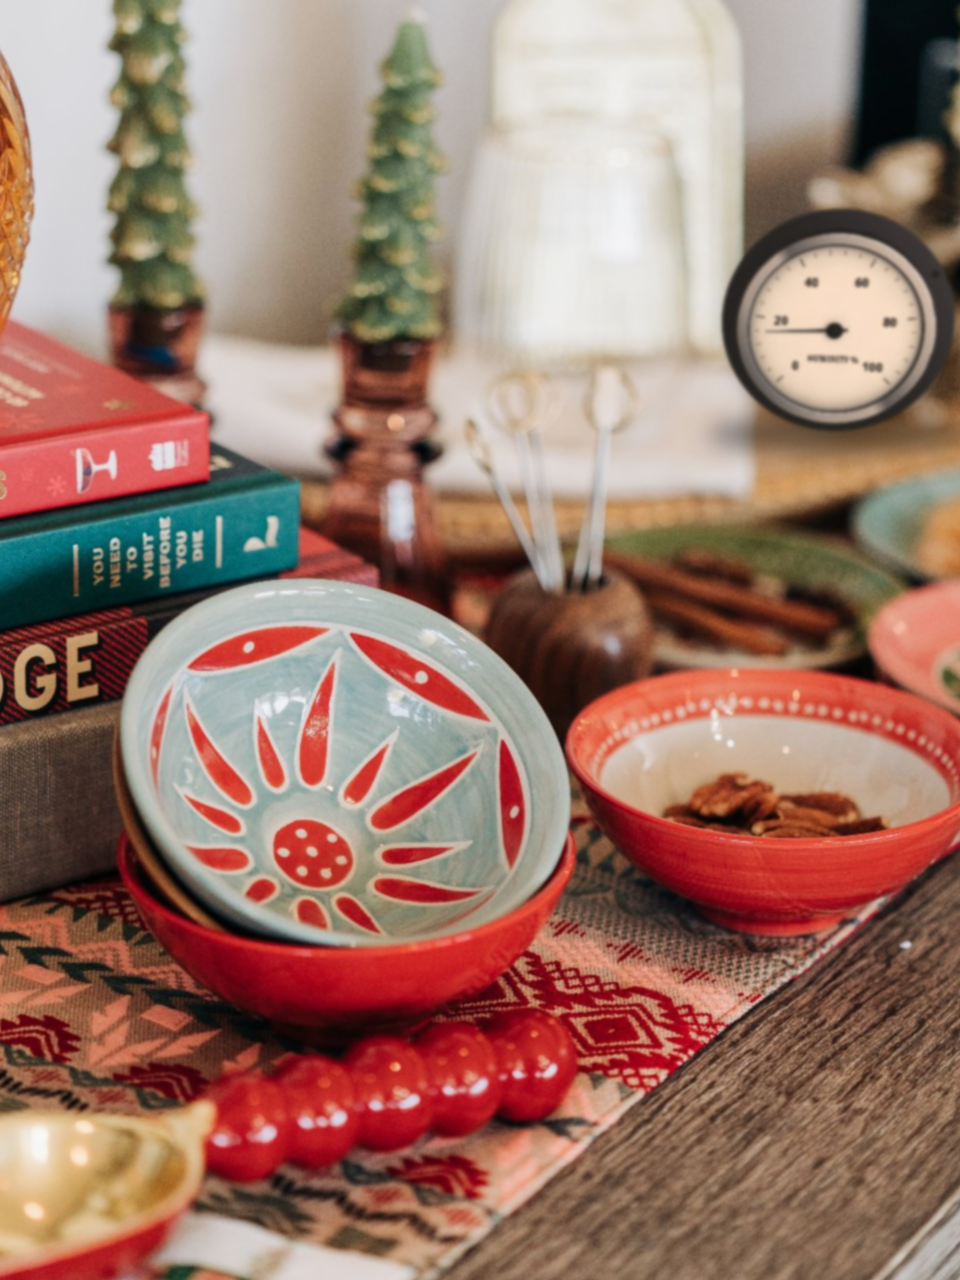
16; %
